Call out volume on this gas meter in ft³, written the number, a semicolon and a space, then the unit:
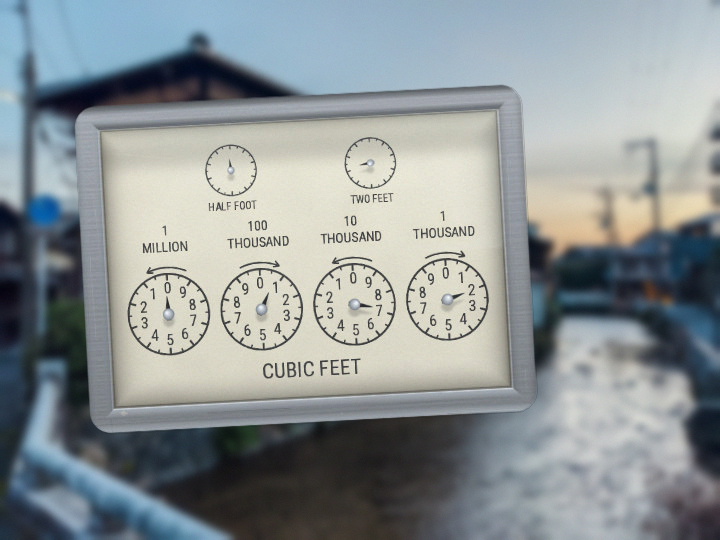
7200; ft³
